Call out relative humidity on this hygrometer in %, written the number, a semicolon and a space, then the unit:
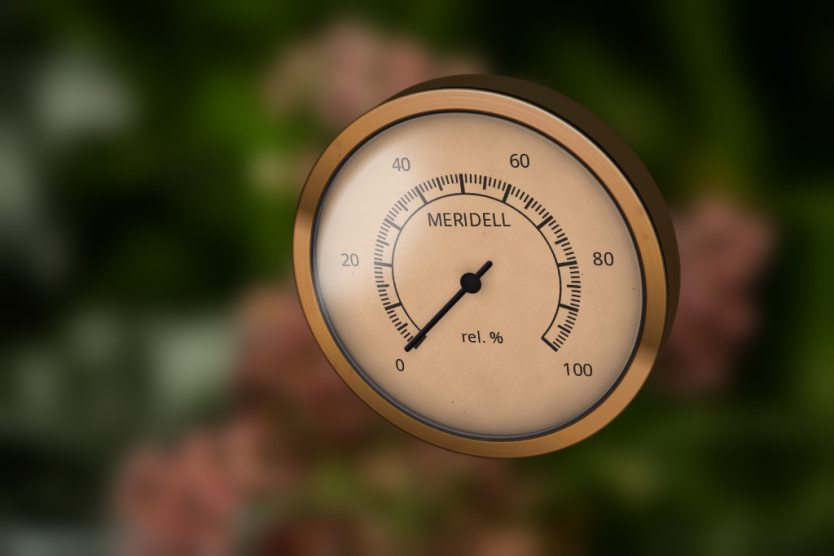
1; %
